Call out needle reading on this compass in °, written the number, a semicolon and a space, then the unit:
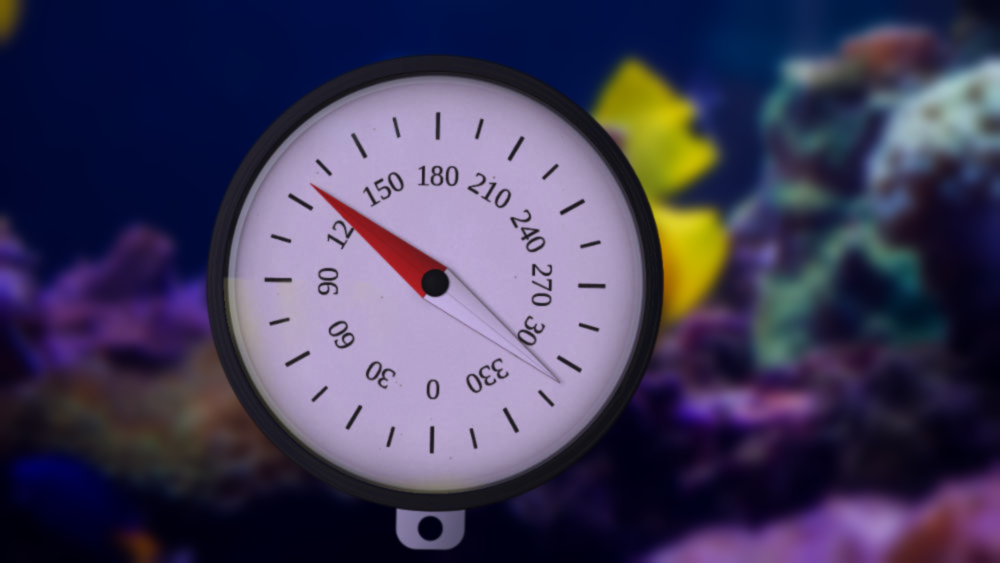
127.5; °
